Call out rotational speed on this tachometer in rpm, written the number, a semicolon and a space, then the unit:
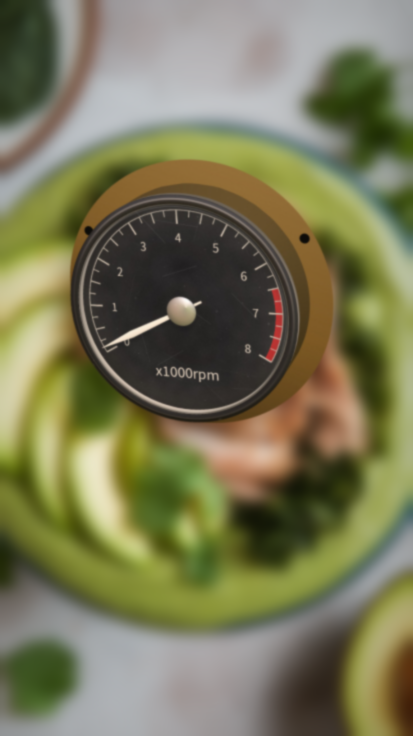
125; rpm
